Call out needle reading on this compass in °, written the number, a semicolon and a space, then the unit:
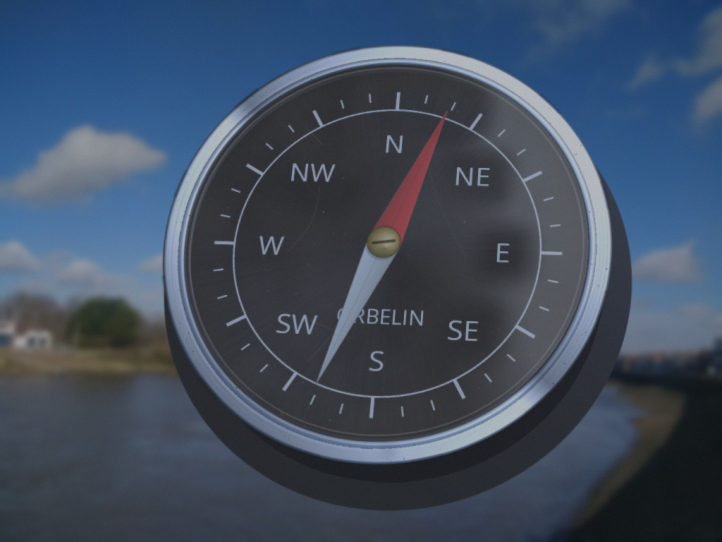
20; °
